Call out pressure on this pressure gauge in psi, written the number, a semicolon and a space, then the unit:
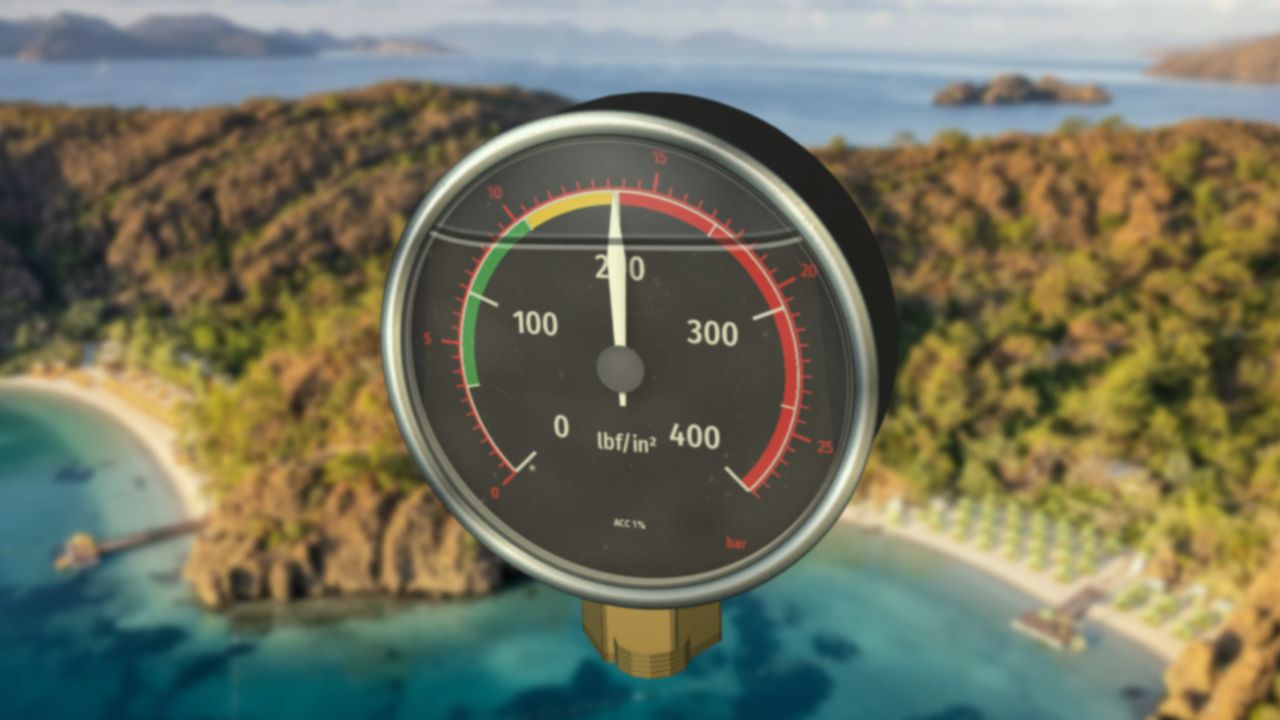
200; psi
